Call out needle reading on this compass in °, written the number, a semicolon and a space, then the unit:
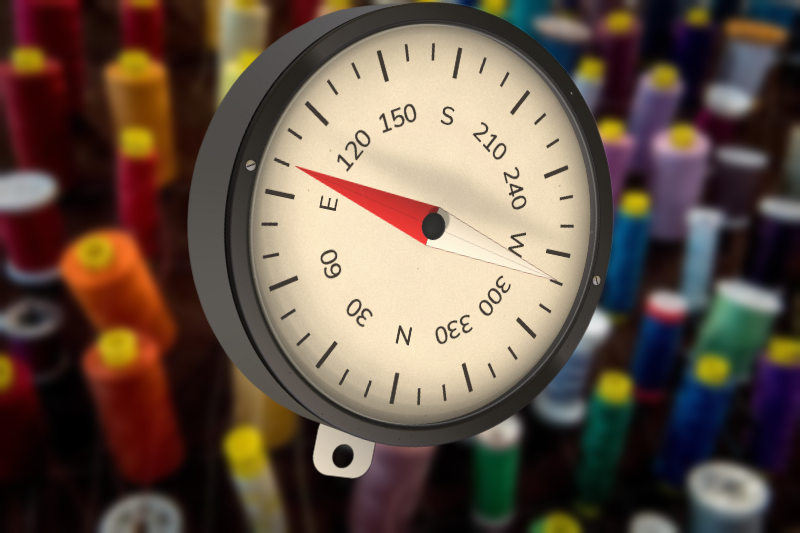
100; °
